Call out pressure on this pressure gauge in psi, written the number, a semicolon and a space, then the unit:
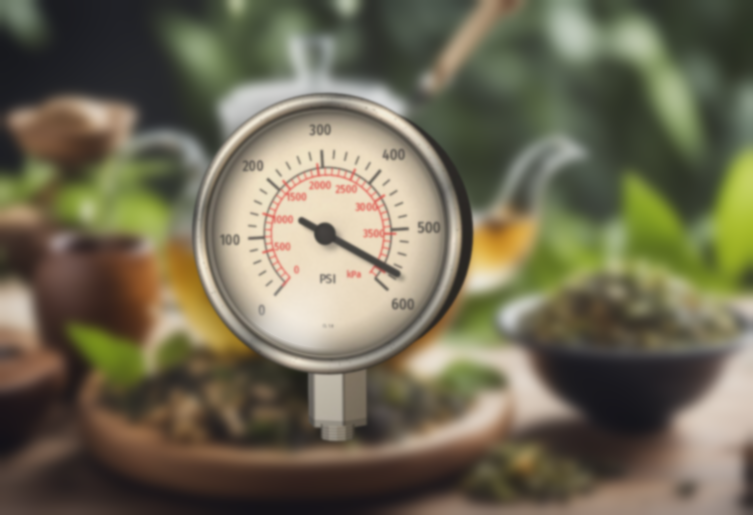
570; psi
